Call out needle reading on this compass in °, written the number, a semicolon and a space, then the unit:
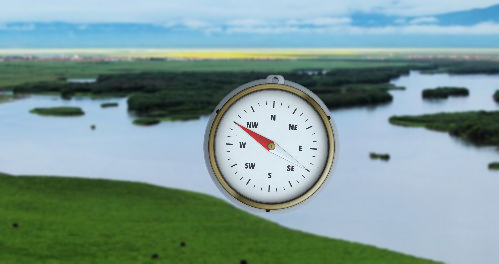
300; °
